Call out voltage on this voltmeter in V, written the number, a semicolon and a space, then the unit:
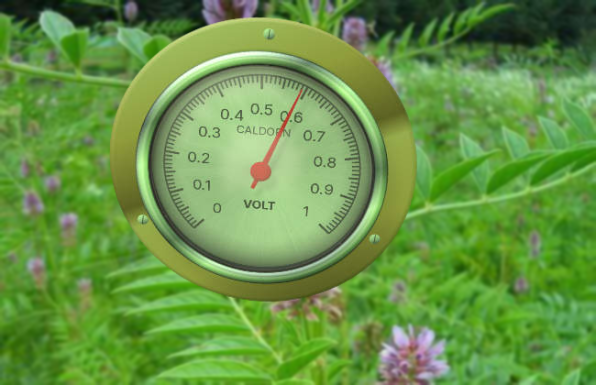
0.59; V
